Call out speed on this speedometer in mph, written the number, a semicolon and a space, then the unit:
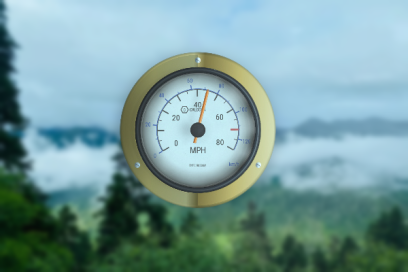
45; mph
